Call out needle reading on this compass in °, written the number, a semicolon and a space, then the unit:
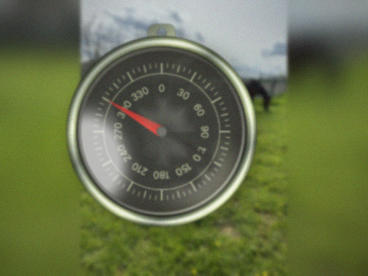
300; °
